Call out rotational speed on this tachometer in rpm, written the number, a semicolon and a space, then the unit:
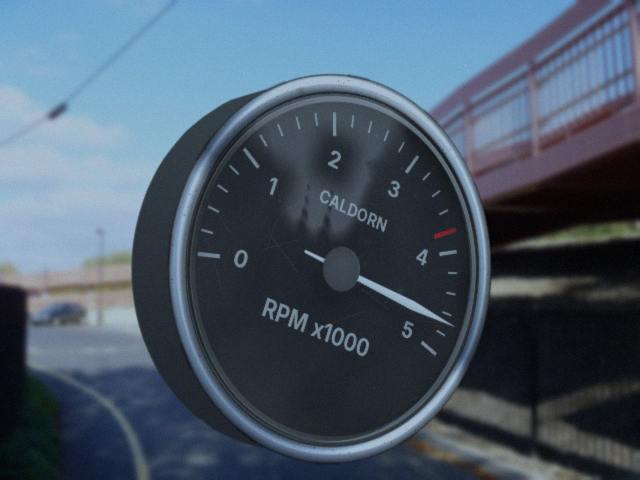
4700; rpm
